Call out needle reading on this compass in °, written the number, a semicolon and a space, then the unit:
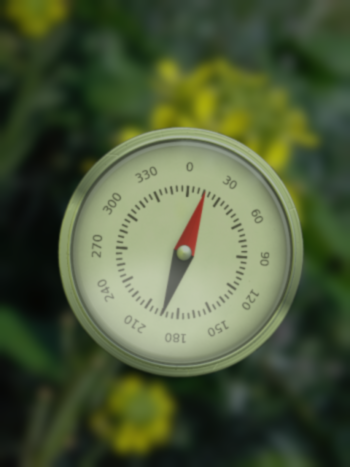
15; °
